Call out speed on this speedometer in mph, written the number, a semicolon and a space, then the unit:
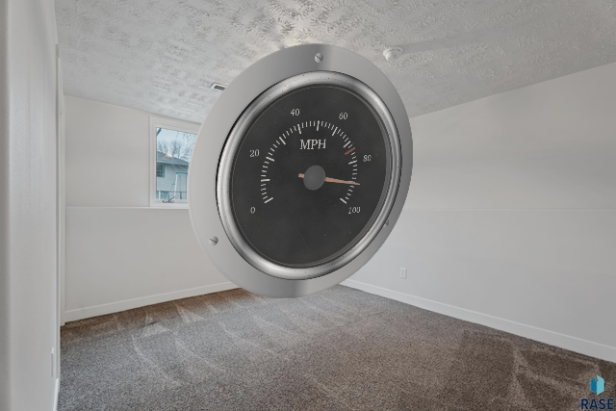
90; mph
